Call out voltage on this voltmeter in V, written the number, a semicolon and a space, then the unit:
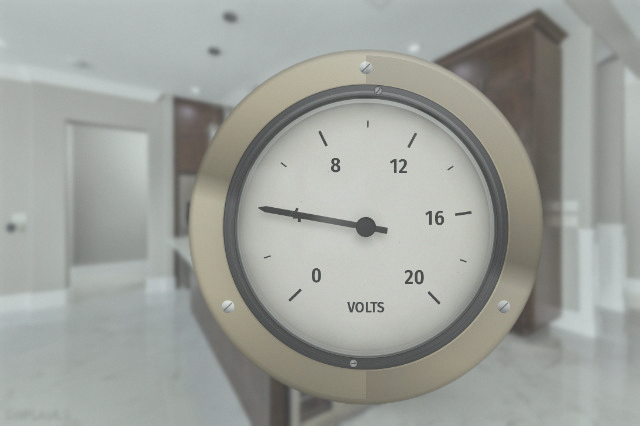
4; V
